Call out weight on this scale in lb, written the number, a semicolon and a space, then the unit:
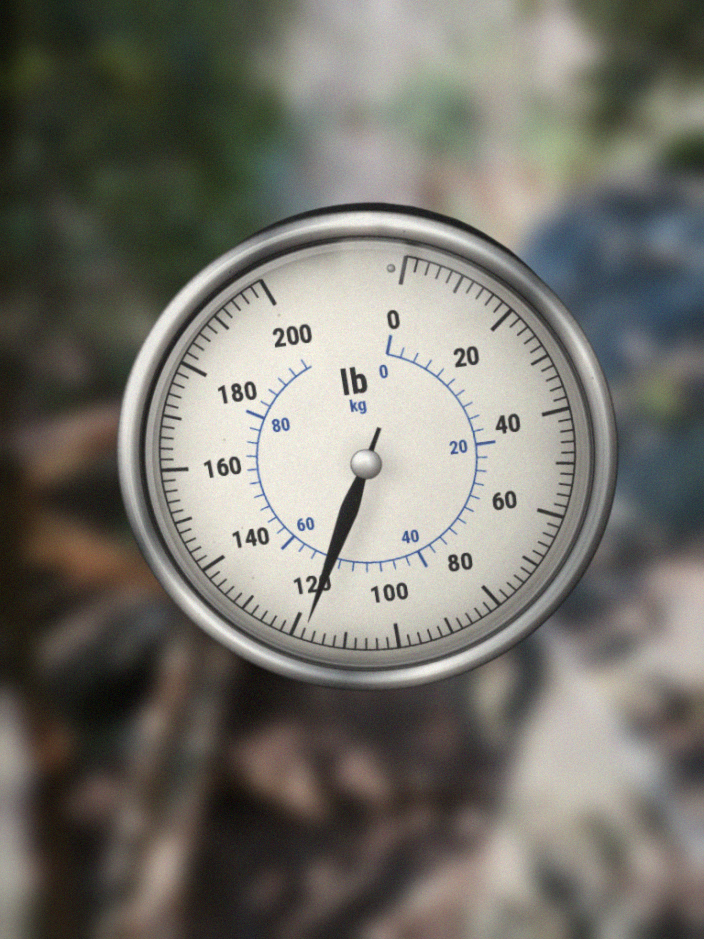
118; lb
